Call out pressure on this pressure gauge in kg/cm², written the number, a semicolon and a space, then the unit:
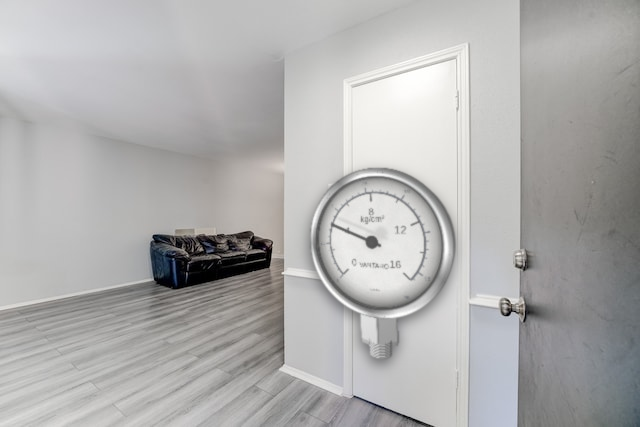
4; kg/cm²
